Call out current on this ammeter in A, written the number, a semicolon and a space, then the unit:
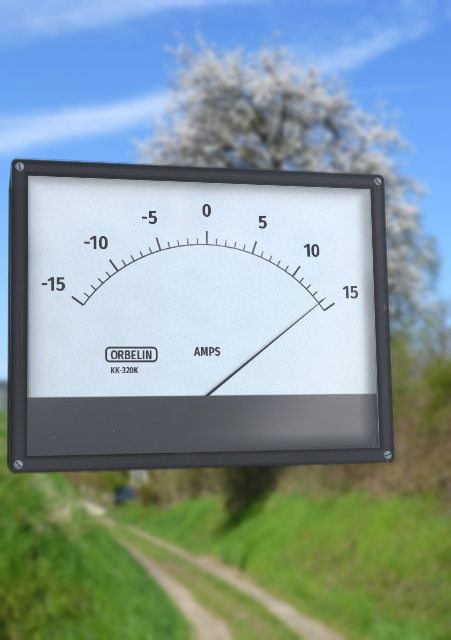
14; A
